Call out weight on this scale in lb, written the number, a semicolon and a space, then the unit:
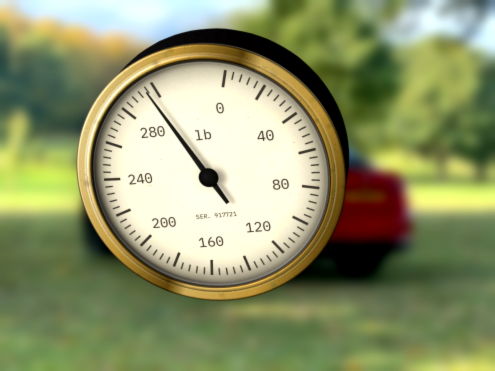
296; lb
